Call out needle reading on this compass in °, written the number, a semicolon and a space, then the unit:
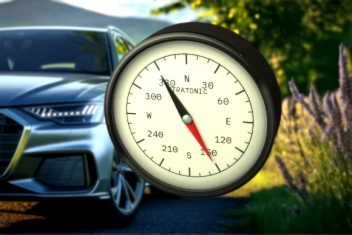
150; °
